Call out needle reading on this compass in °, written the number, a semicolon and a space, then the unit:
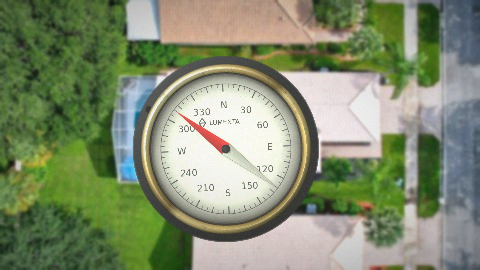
310; °
